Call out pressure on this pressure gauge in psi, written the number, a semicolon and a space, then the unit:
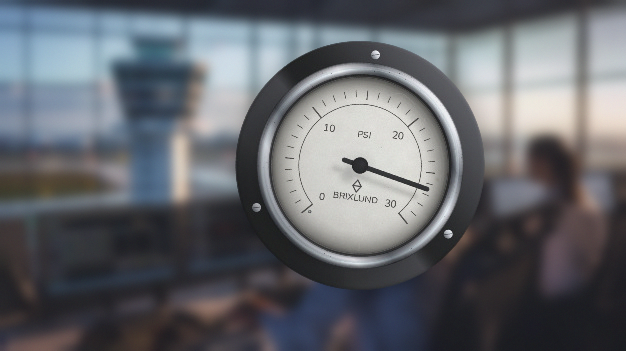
26.5; psi
